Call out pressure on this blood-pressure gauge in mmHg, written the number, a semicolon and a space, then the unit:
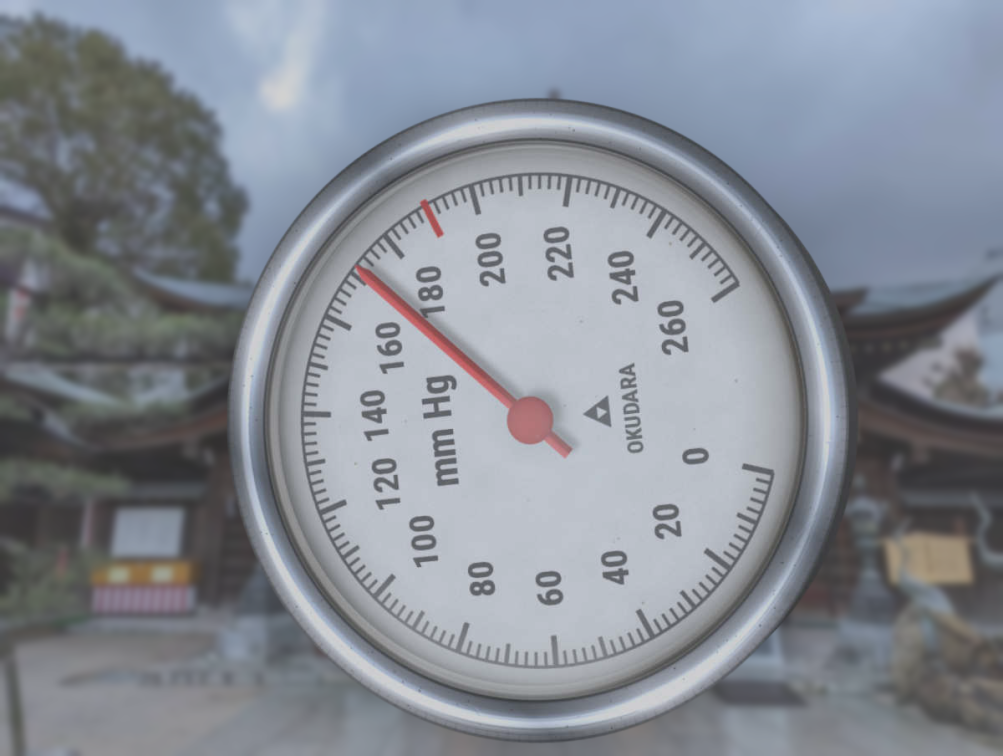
172; mmHg
